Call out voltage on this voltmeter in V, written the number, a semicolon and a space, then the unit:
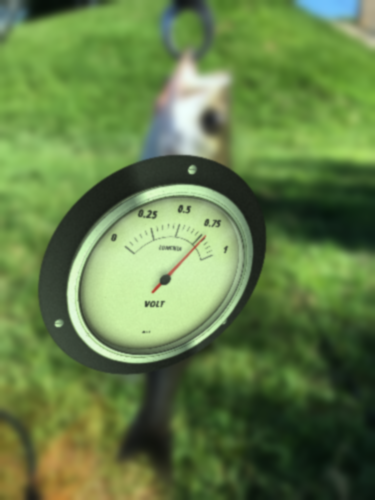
0.75; V
